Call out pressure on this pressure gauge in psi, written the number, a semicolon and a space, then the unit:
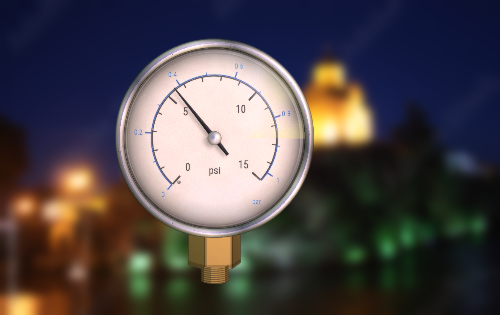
5.5; psi
